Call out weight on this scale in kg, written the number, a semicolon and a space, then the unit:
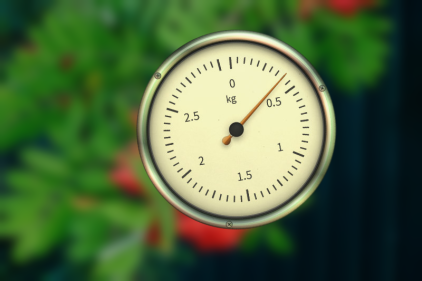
0.4; kg
